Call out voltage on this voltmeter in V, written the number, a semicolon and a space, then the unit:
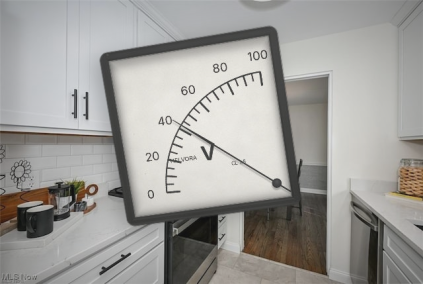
42.5; V
